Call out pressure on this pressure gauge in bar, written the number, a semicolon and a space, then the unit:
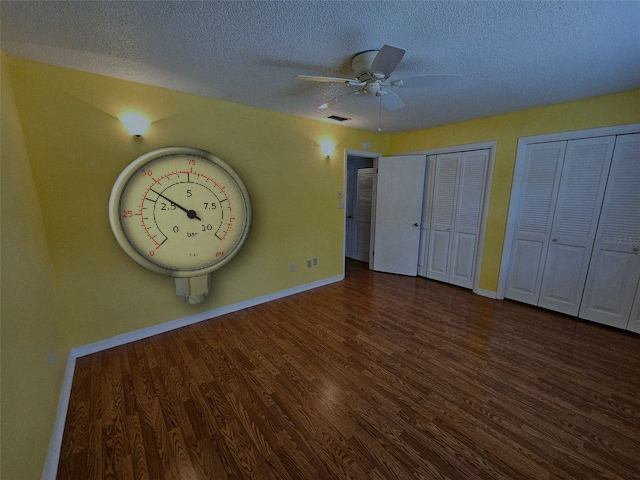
3; bar
